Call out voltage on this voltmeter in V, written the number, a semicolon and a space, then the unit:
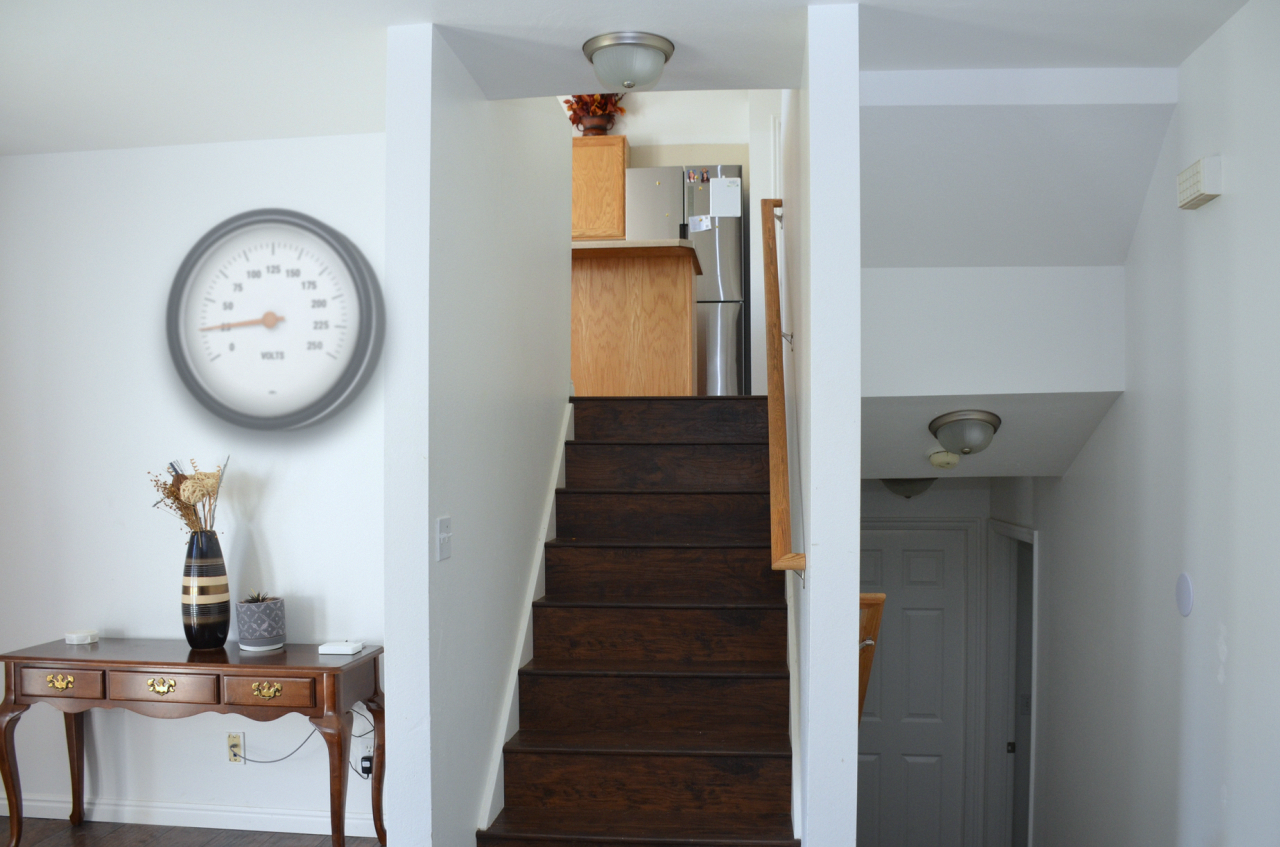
25; V
